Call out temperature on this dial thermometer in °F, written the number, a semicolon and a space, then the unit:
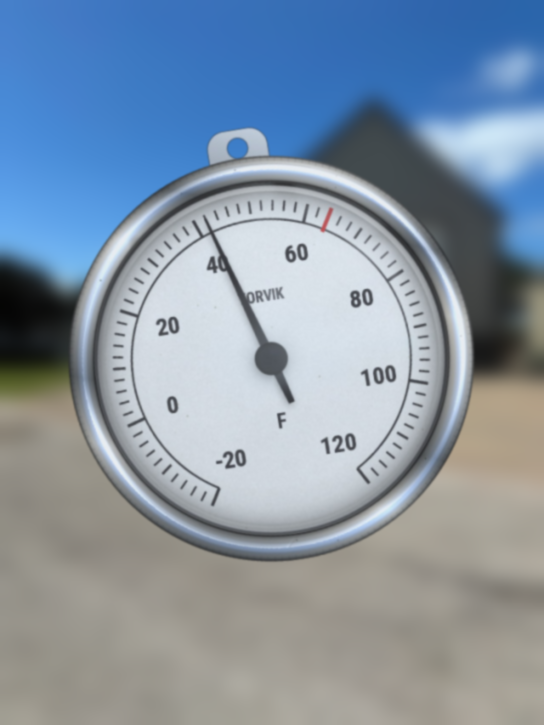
42; °F
